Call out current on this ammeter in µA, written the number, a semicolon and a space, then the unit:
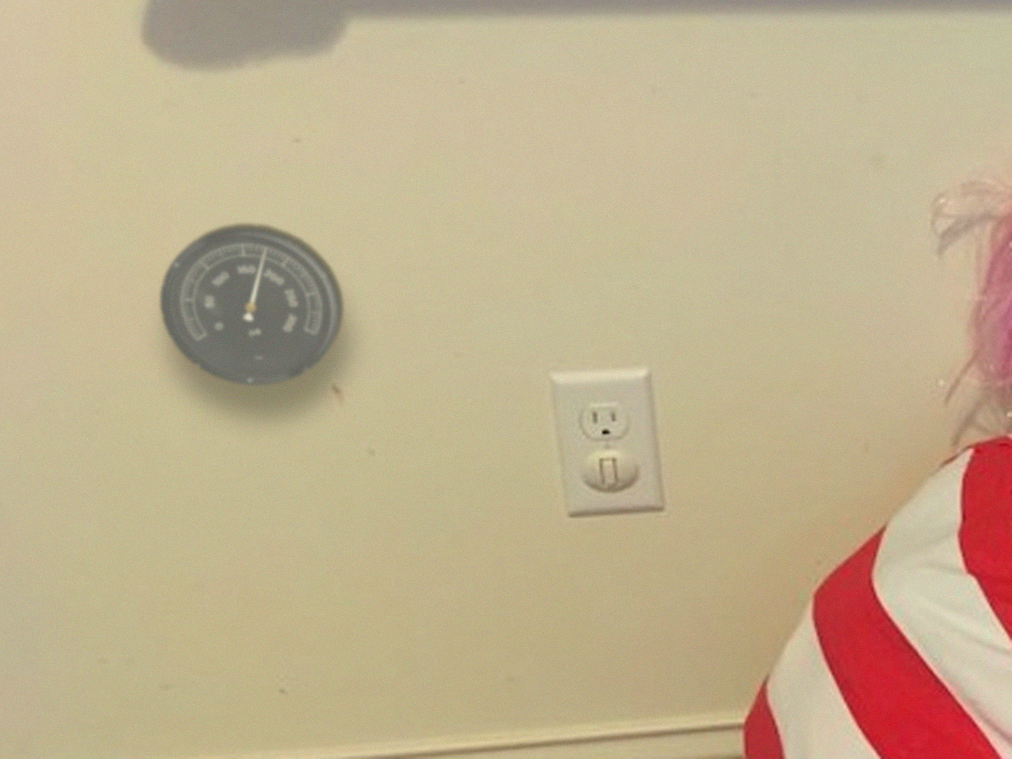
175; µA
